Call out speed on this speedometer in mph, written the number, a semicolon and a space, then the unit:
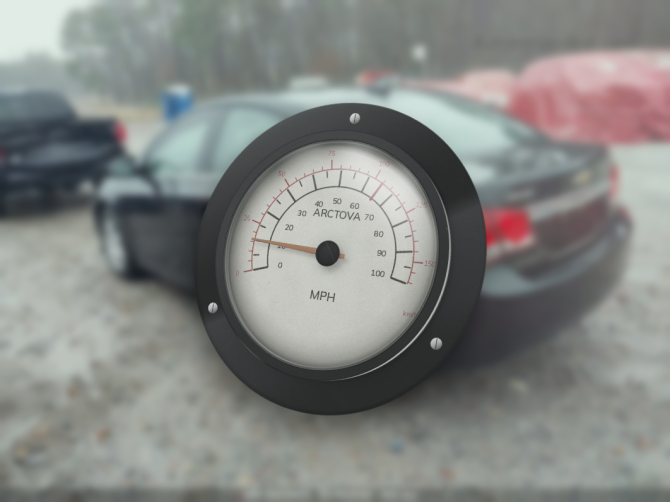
10; mph
